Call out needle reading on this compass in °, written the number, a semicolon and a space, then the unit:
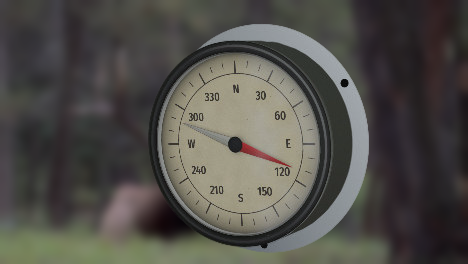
110; °
